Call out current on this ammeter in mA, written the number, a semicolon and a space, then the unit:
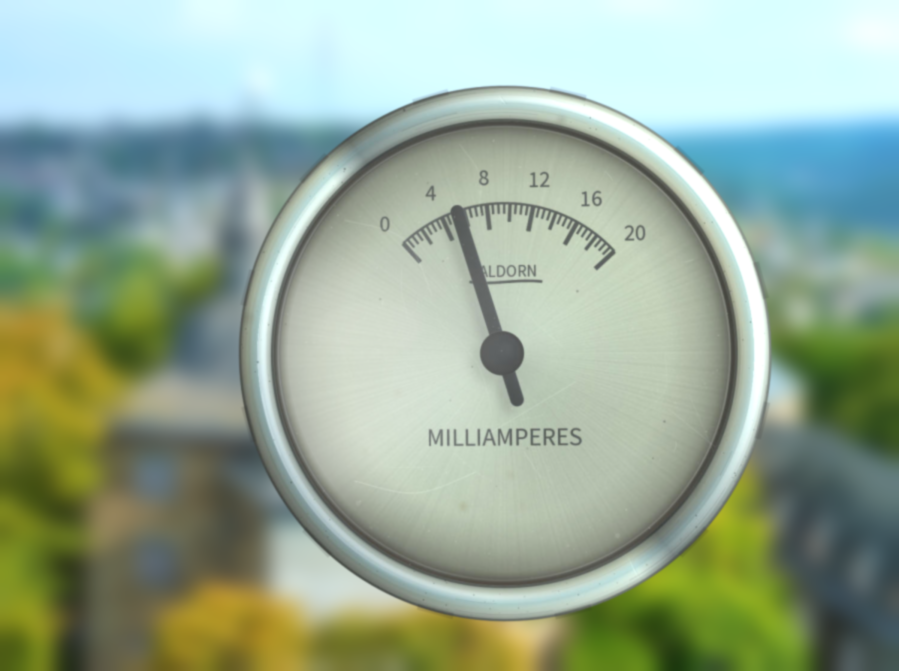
5.5; mA
